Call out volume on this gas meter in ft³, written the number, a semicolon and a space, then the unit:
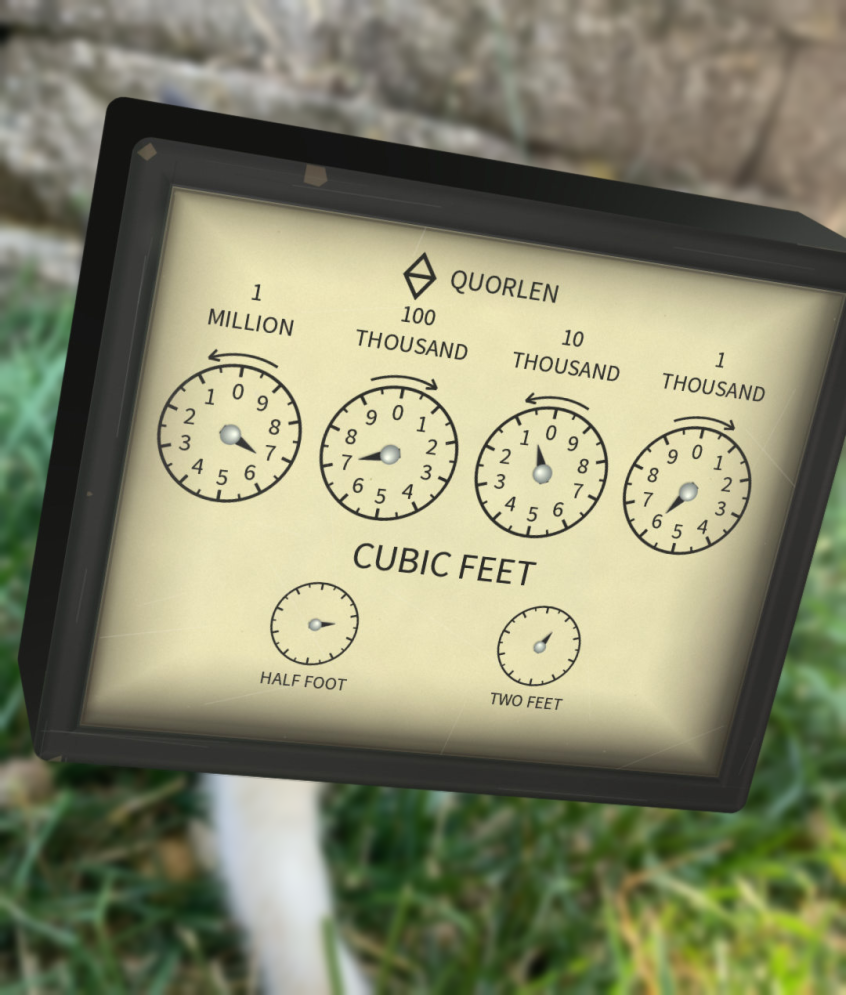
670600; ft³
